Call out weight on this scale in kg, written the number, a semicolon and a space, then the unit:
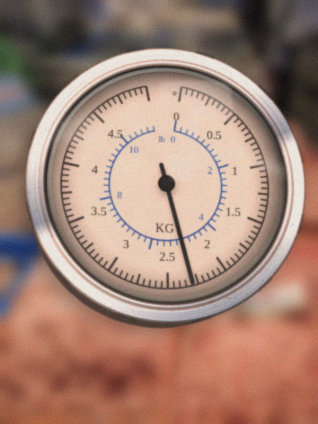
2.3; kg
